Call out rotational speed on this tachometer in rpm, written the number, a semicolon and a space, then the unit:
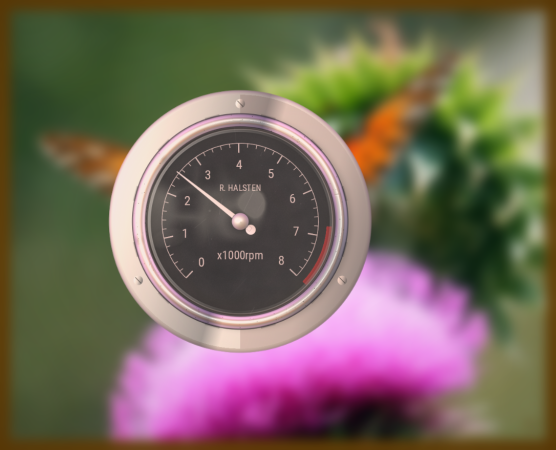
2500; rpm
